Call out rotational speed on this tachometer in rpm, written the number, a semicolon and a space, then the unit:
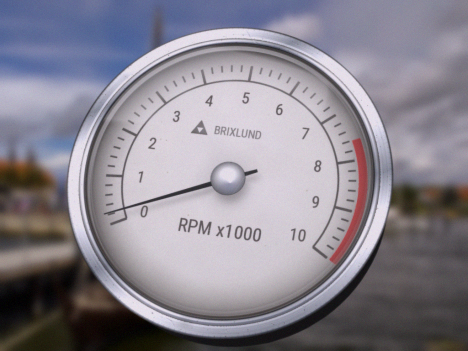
200; rpm
